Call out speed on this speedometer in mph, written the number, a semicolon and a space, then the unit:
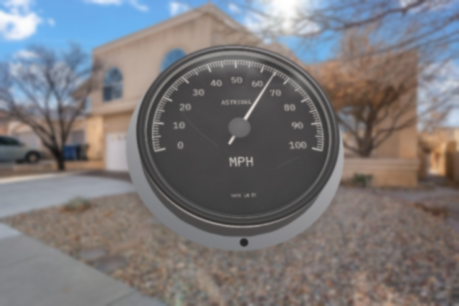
65; mph
